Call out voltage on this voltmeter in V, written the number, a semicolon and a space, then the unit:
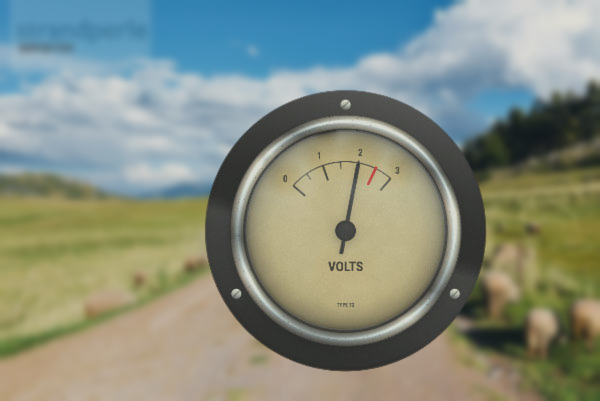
2; V
